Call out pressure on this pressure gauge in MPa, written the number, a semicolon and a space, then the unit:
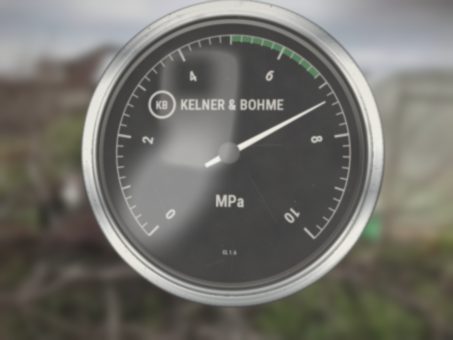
7.3; MPa
